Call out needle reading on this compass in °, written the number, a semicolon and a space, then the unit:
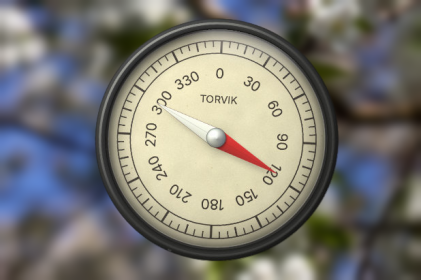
117.5; °
